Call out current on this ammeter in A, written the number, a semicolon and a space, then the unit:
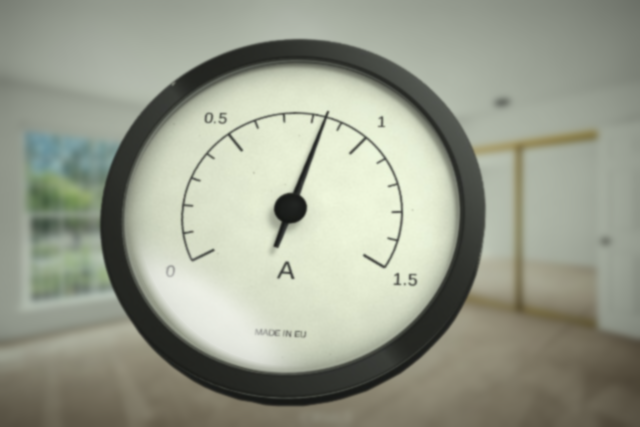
0.85; A
